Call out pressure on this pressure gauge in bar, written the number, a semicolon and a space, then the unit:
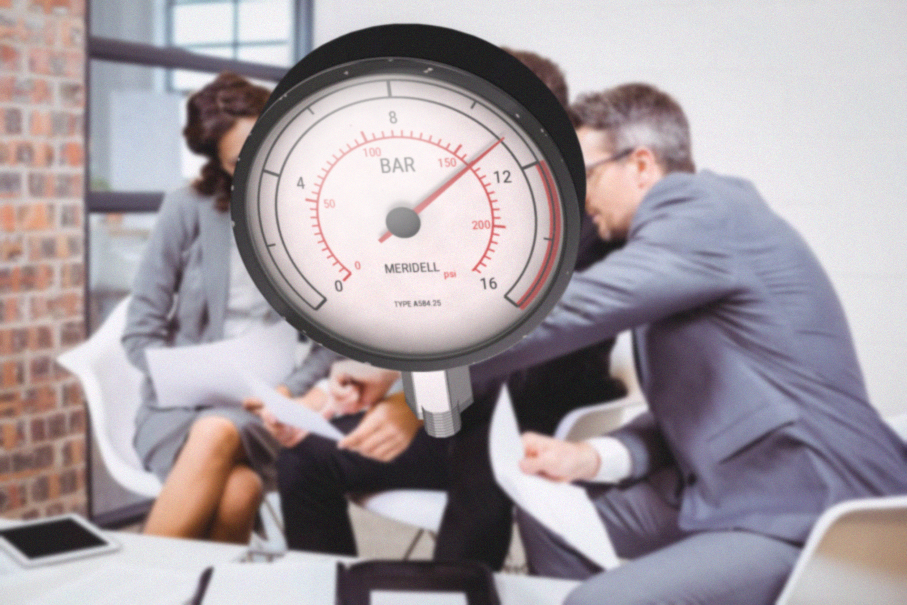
11; bar
